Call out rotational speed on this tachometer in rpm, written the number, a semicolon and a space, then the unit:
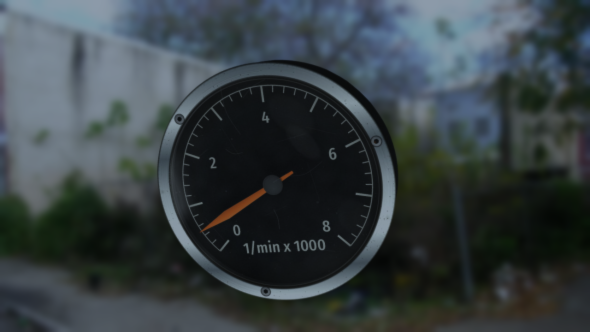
500; rpm
